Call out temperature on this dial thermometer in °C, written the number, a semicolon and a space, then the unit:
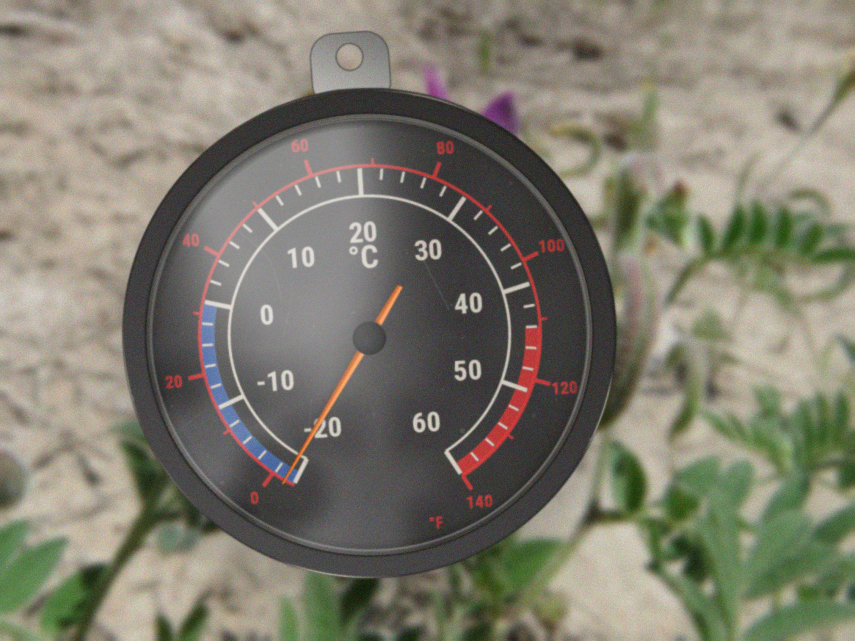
-19; °C
